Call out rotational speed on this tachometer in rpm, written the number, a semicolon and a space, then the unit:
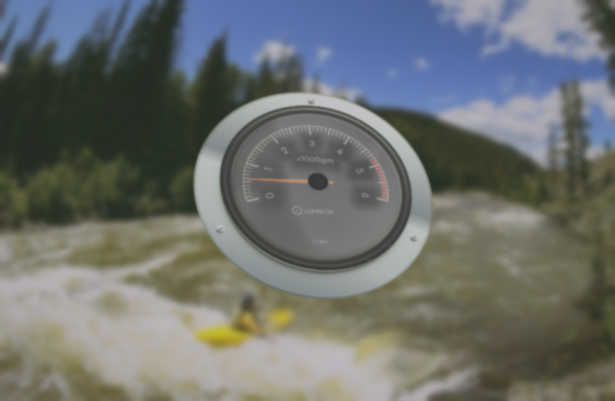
500; rpm
